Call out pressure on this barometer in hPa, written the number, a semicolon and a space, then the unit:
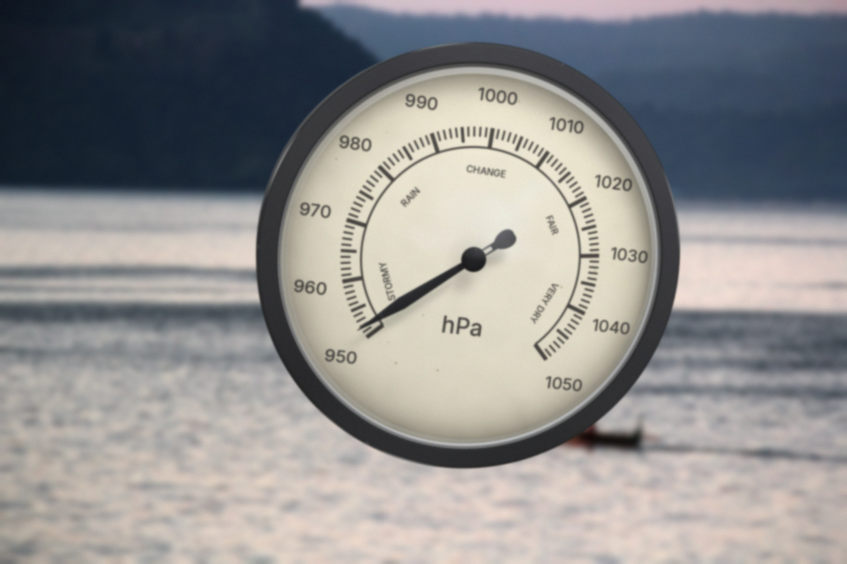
952; hPa
